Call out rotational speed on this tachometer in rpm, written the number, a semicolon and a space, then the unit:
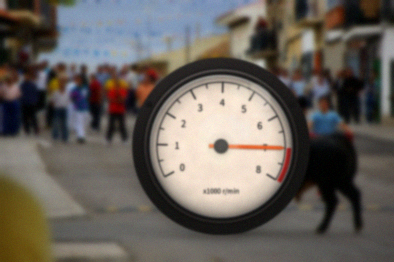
7000; rpm
